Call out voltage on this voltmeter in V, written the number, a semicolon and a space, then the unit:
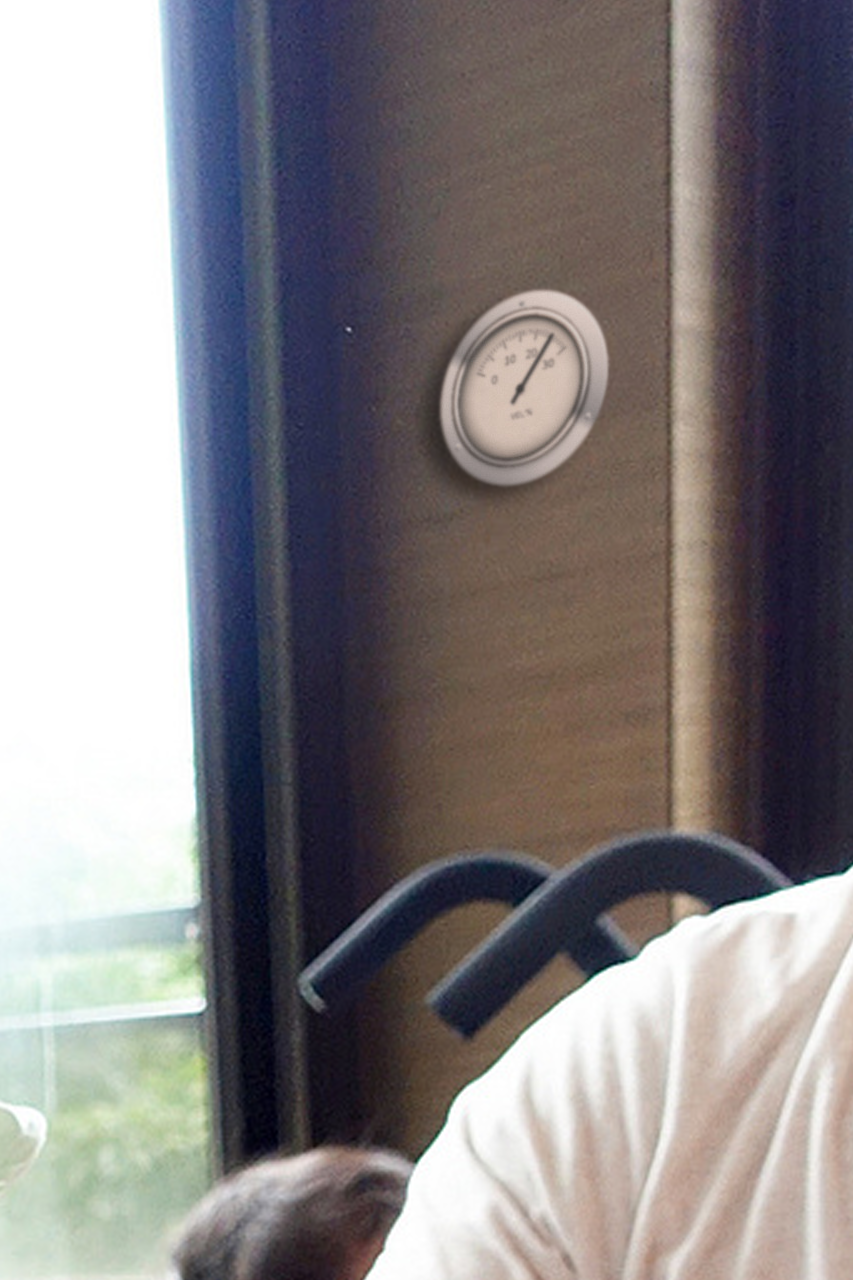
25; V
